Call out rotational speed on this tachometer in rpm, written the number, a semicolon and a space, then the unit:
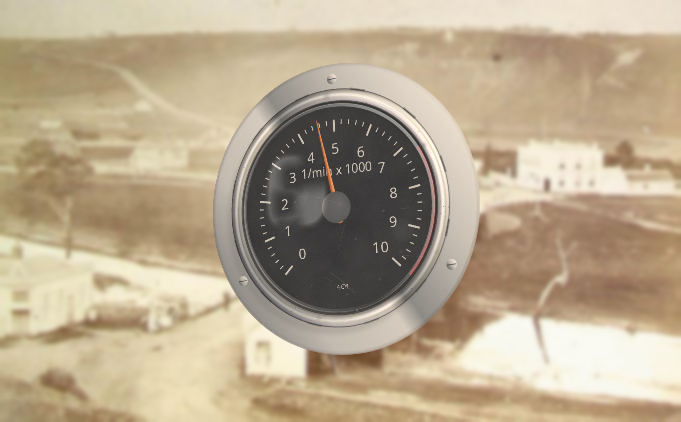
4600; rpm
